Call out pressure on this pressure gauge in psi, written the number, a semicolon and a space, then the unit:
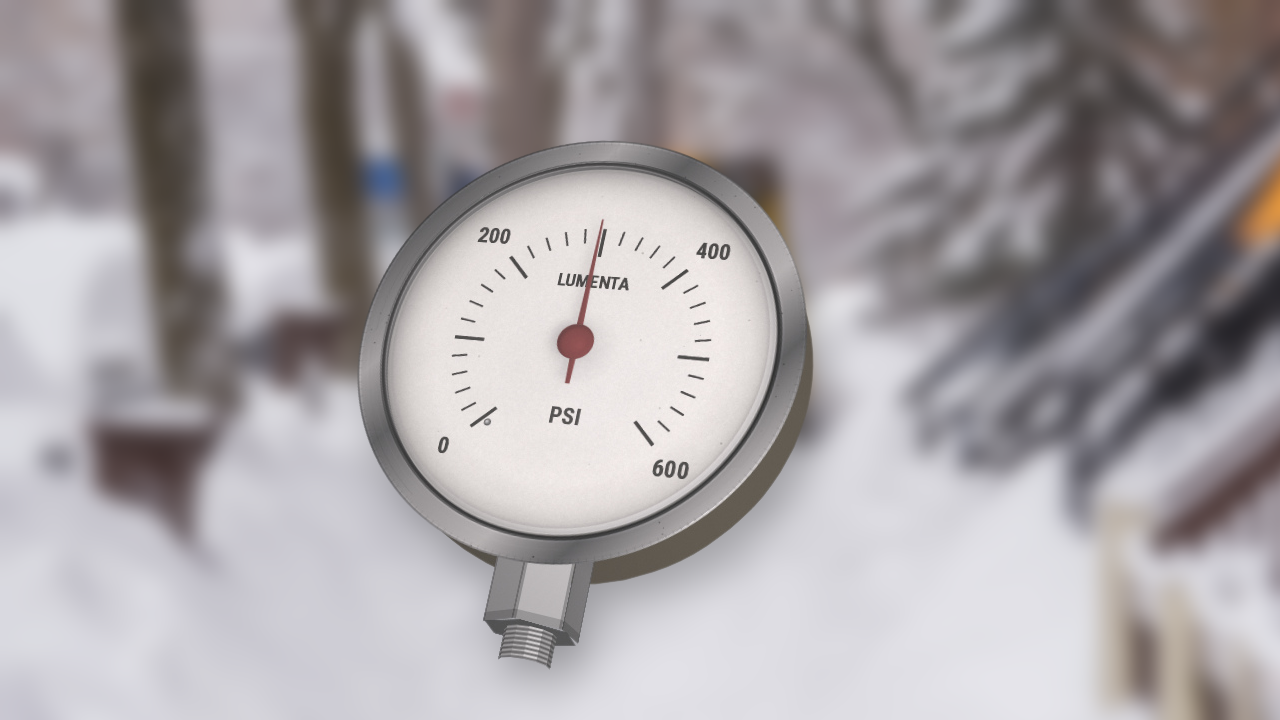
300; psi
